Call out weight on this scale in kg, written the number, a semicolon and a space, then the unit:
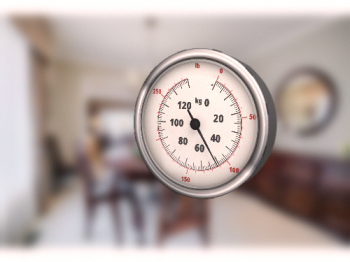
50; kg
